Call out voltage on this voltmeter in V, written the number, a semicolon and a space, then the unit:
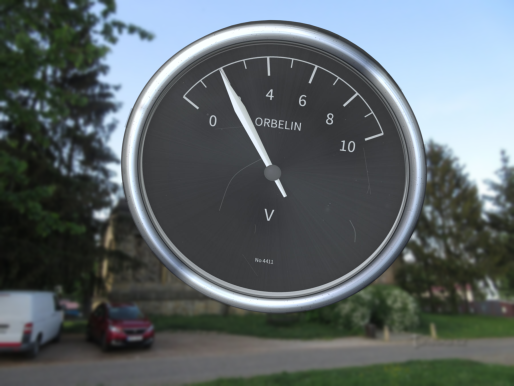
2; V
